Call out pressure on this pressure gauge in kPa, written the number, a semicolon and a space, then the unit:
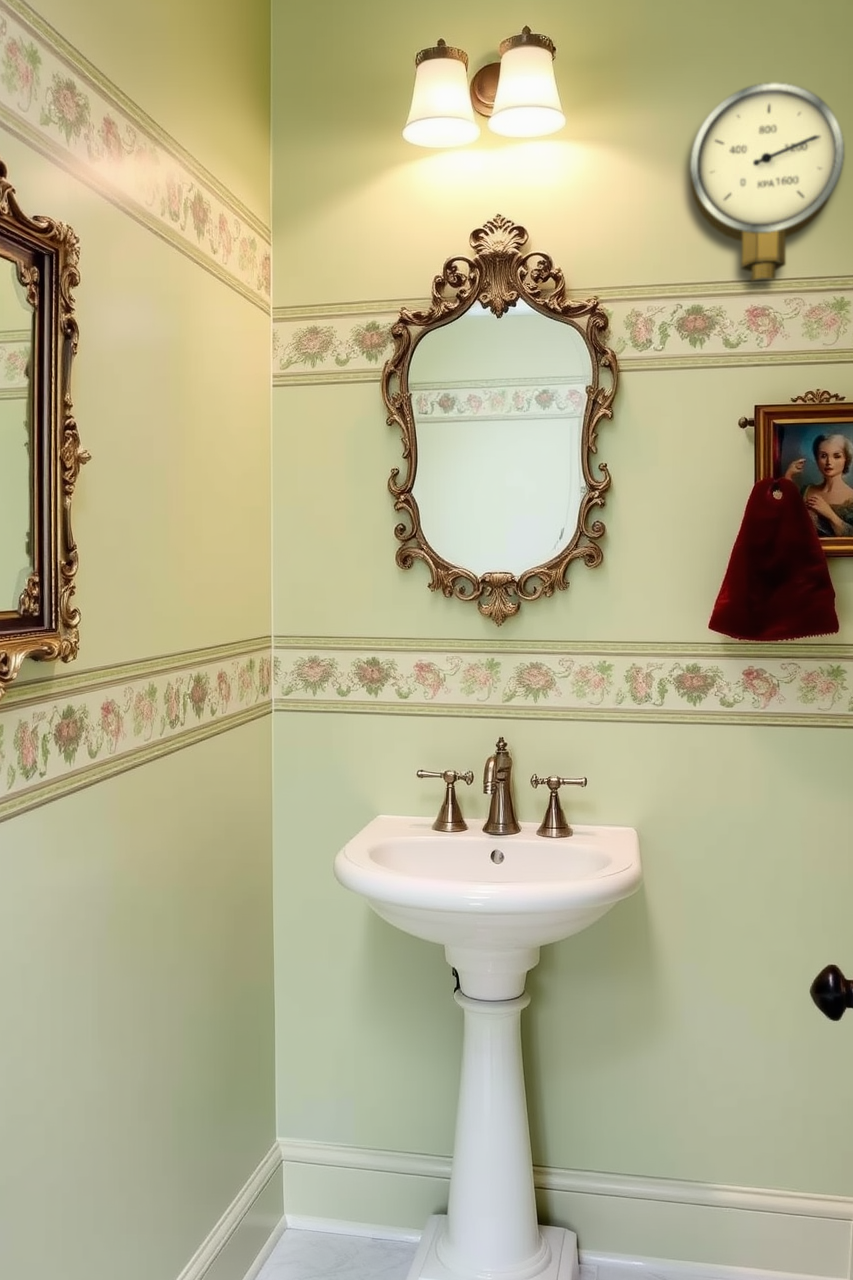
1200; kPa
